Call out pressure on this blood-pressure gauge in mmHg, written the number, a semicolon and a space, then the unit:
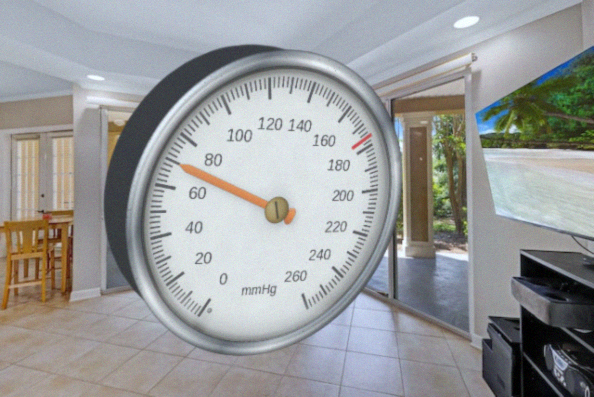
70; mmHg
